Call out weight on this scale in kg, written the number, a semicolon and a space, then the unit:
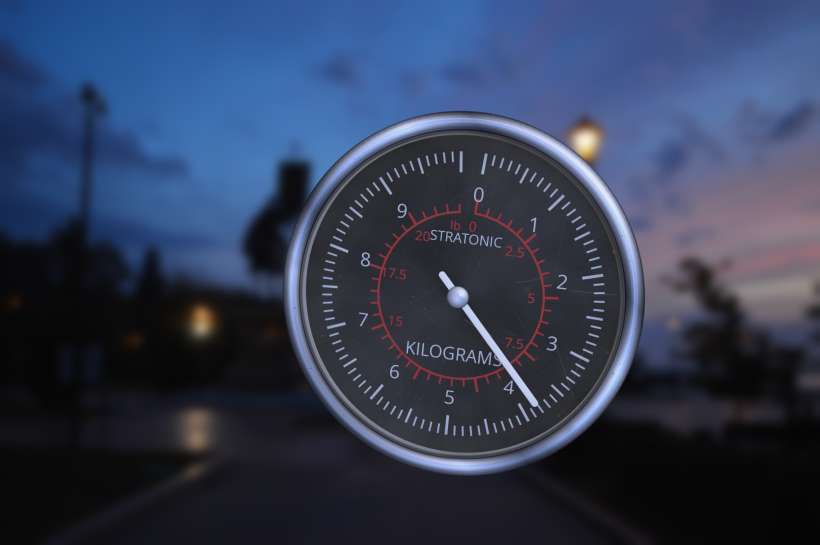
3.8; kg
